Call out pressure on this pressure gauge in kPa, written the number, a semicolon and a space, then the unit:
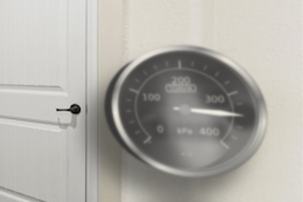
340; kPa
